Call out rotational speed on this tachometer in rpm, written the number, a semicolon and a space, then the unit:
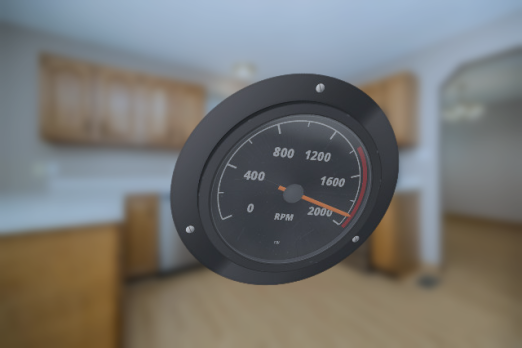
1900; rpm
